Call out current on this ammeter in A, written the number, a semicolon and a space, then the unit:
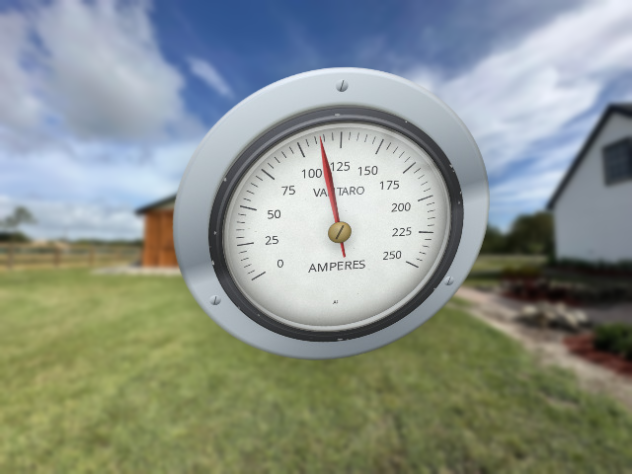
112.5; A
